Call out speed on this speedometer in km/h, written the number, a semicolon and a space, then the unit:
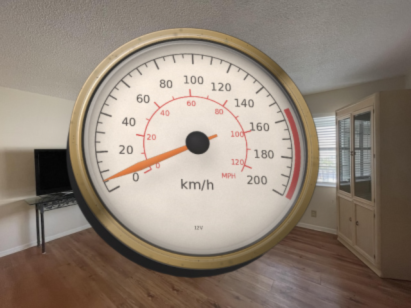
5; km/h
